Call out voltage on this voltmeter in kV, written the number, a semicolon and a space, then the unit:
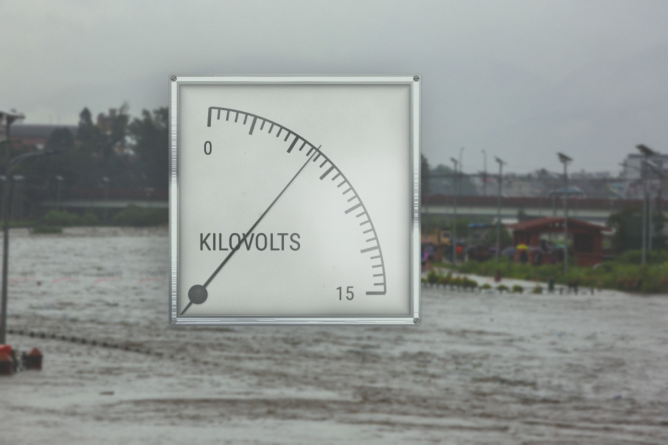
6.25; kV
